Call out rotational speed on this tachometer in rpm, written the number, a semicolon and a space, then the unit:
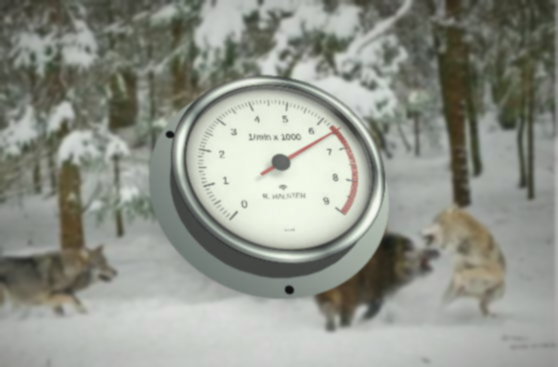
6500; rpm
